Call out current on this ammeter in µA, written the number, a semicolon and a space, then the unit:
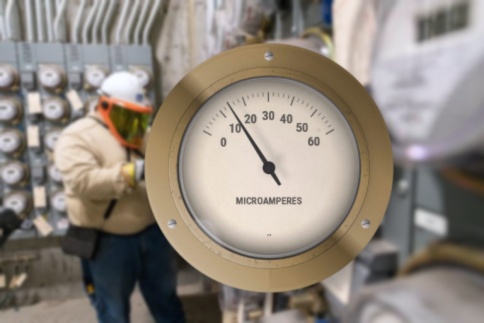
14; µA
